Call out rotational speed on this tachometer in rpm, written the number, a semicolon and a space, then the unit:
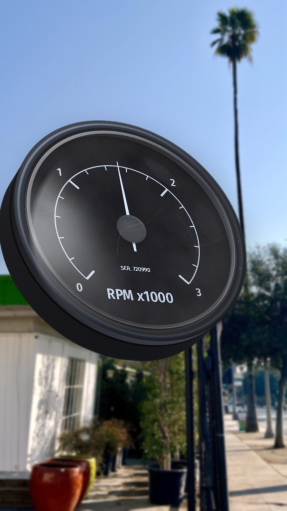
1500; rpm
